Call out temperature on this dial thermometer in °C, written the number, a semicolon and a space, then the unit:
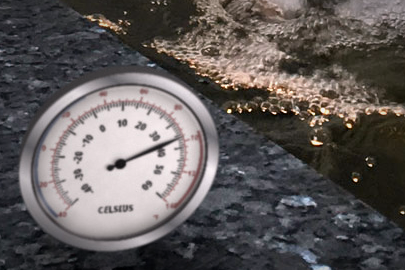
35; °C
